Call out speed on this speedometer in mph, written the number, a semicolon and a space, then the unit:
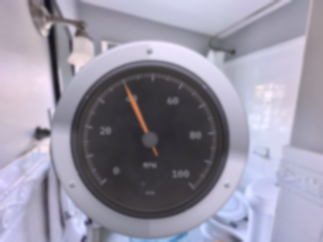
40; mph
